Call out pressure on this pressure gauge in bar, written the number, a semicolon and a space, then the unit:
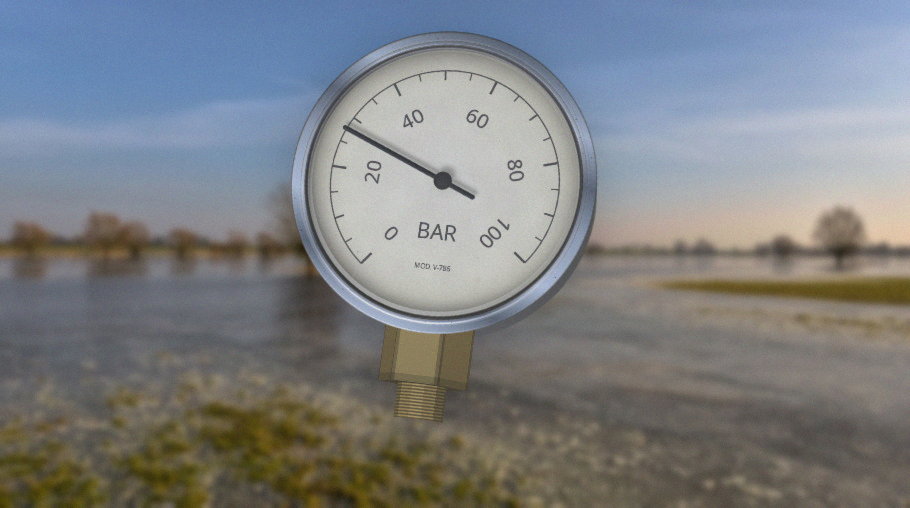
27.5; bar
